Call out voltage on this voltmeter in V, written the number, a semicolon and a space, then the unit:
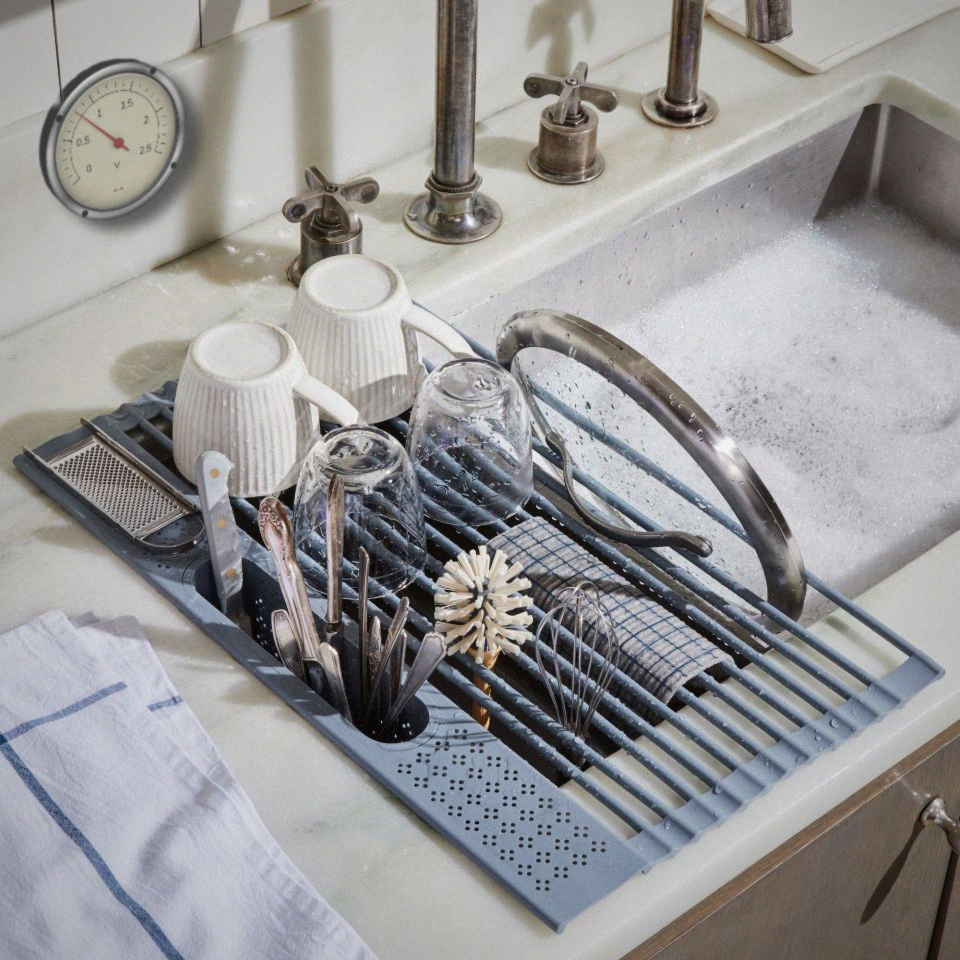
0.8; V
